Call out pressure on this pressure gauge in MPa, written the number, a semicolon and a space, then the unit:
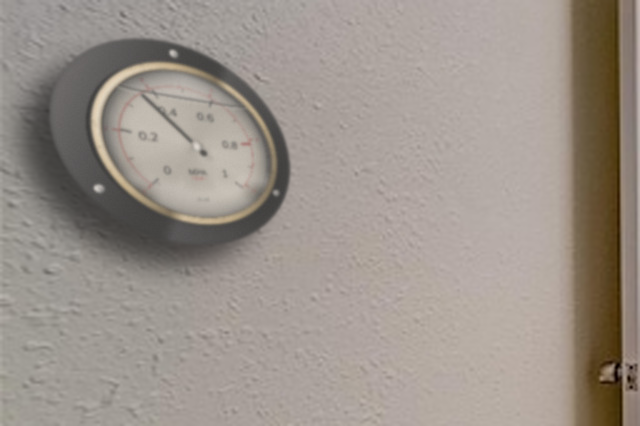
0.35; MPa
